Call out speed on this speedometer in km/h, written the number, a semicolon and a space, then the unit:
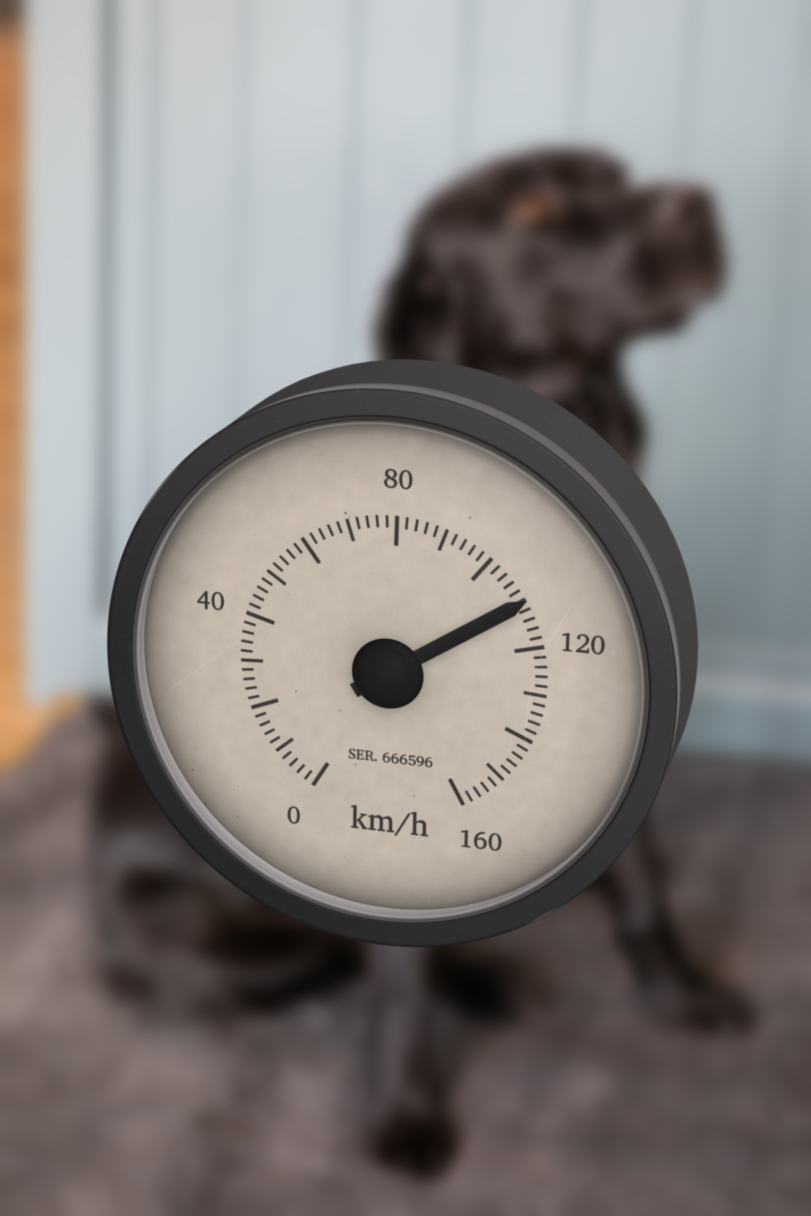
110; km/h
